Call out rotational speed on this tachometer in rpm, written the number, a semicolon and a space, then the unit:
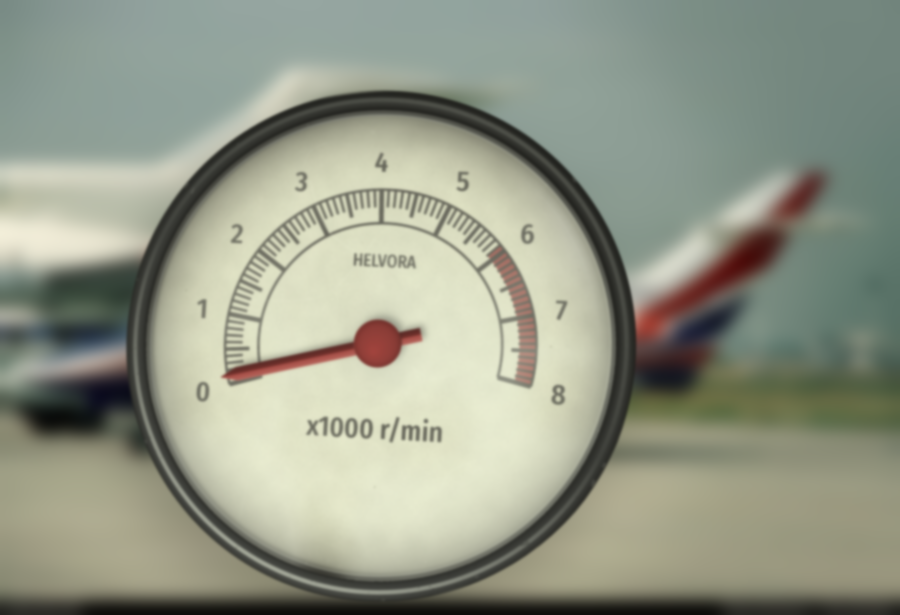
100; rpm
